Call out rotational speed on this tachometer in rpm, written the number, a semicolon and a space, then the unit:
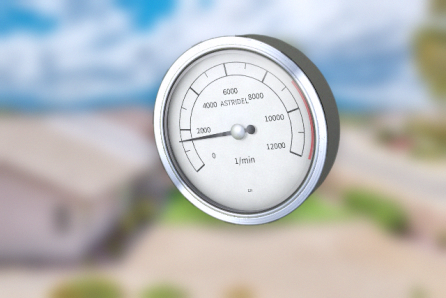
1500; rpm
